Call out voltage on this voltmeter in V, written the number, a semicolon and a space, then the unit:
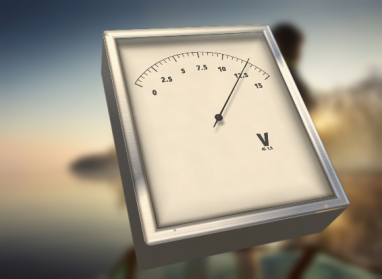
12.5; V
